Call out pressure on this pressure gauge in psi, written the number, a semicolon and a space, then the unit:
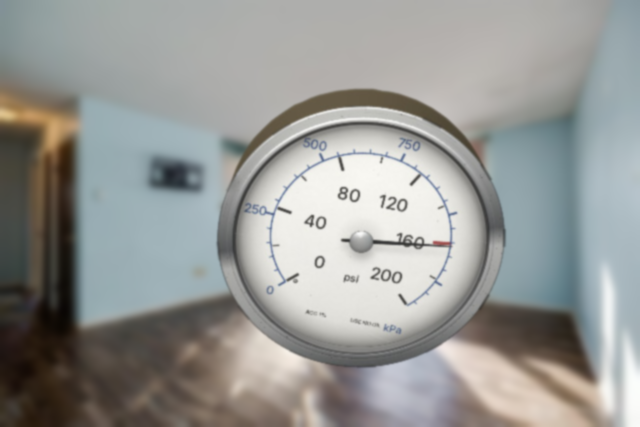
160; psi
